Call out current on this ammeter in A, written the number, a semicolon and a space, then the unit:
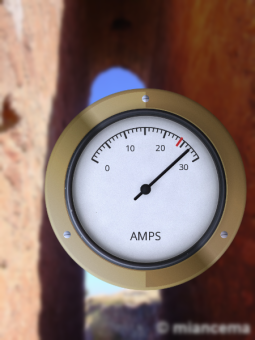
27; A
